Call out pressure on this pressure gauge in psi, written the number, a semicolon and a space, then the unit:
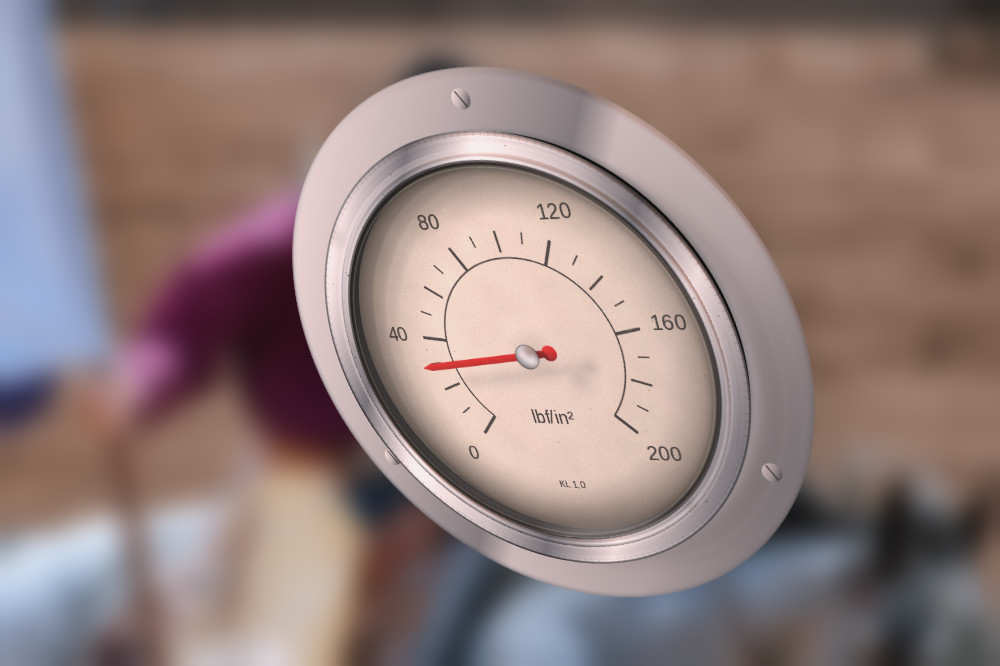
30; psi
